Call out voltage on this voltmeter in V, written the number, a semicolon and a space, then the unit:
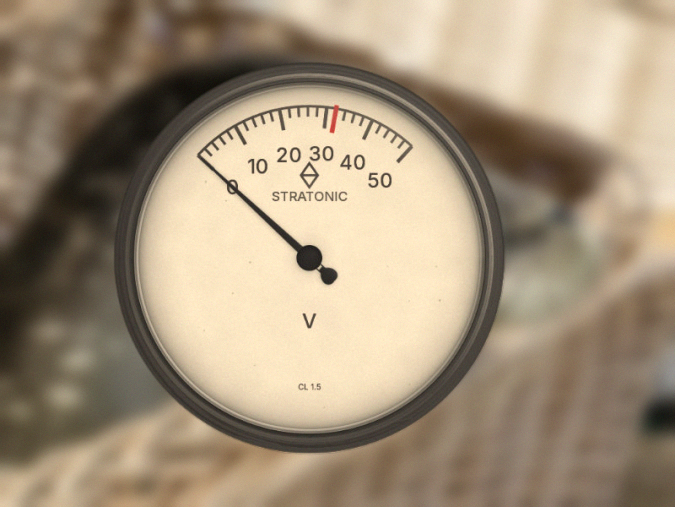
0; V
